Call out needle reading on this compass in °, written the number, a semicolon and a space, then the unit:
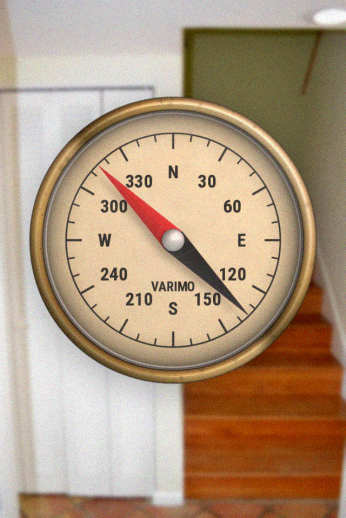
315; °
